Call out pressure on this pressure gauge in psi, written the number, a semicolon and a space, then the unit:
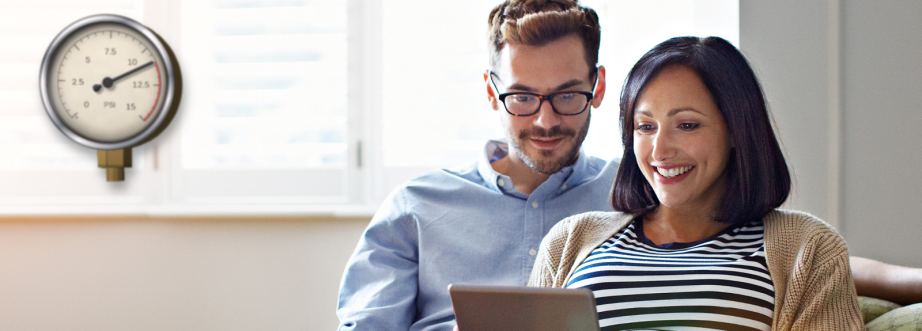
11; psi
